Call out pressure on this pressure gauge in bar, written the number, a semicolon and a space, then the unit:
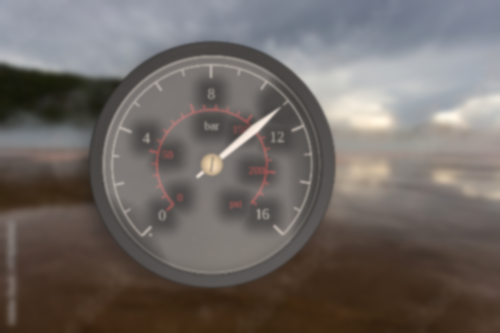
11; bar
